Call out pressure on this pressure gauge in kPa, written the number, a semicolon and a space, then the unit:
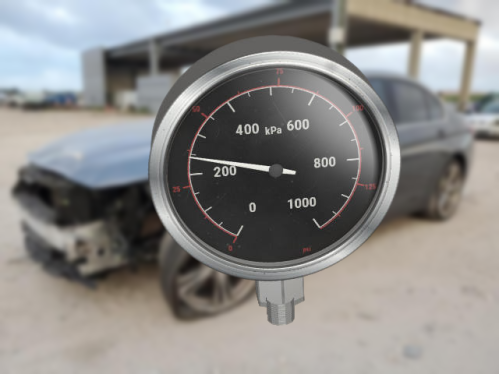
250; kPa
